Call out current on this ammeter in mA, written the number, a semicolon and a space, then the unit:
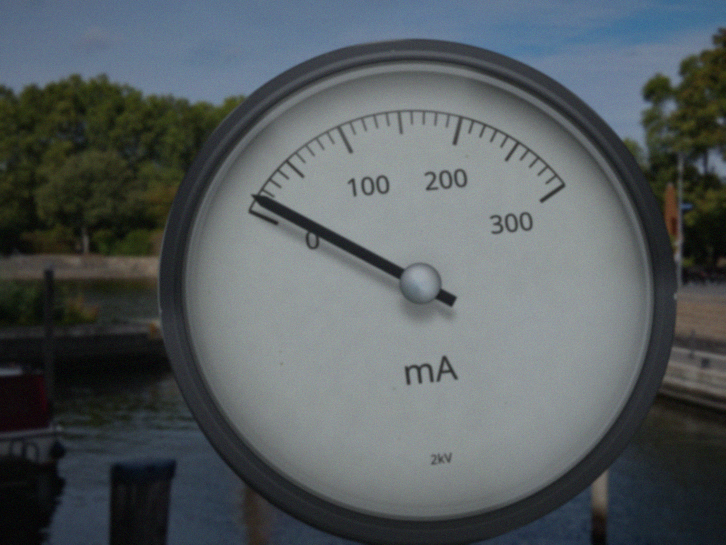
10; mA
